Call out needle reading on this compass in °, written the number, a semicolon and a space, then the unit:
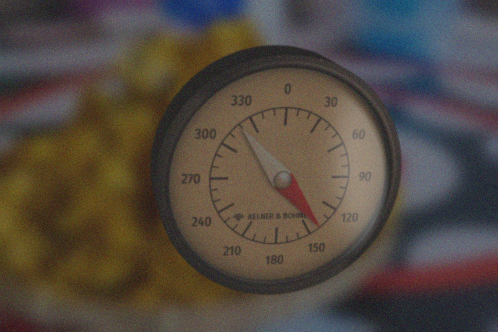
140; °
